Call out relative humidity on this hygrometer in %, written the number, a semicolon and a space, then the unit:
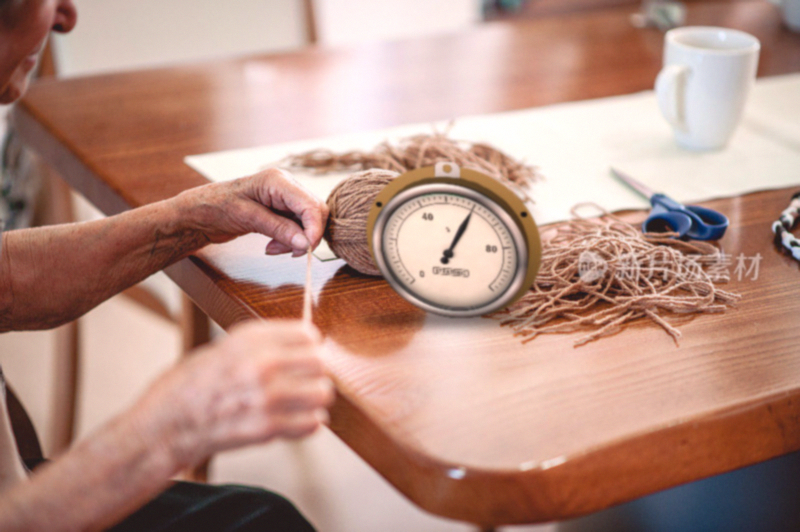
60; %
